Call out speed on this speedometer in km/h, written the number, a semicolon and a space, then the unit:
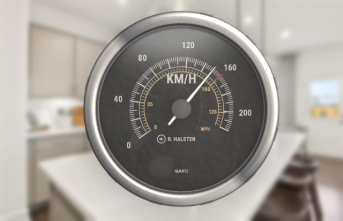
150; km/h
